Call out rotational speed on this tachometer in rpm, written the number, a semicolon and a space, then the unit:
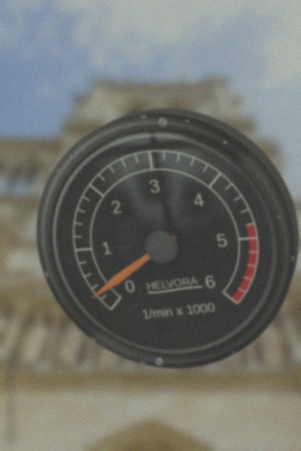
300; rpm
